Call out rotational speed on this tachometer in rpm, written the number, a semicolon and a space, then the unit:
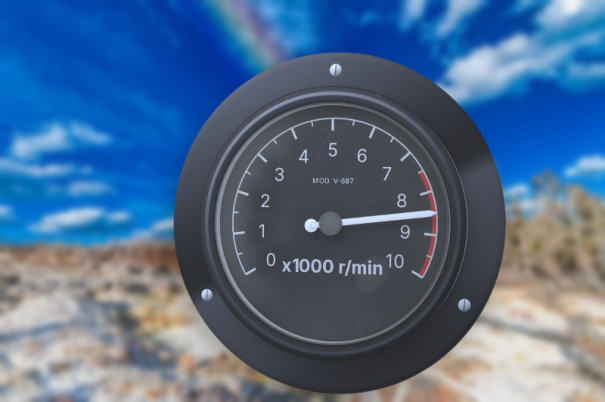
8500; rpm
